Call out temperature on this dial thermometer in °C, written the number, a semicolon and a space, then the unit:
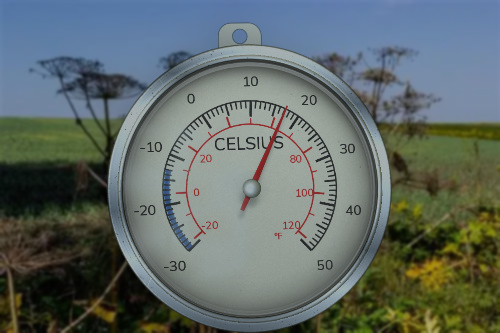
17; °C
